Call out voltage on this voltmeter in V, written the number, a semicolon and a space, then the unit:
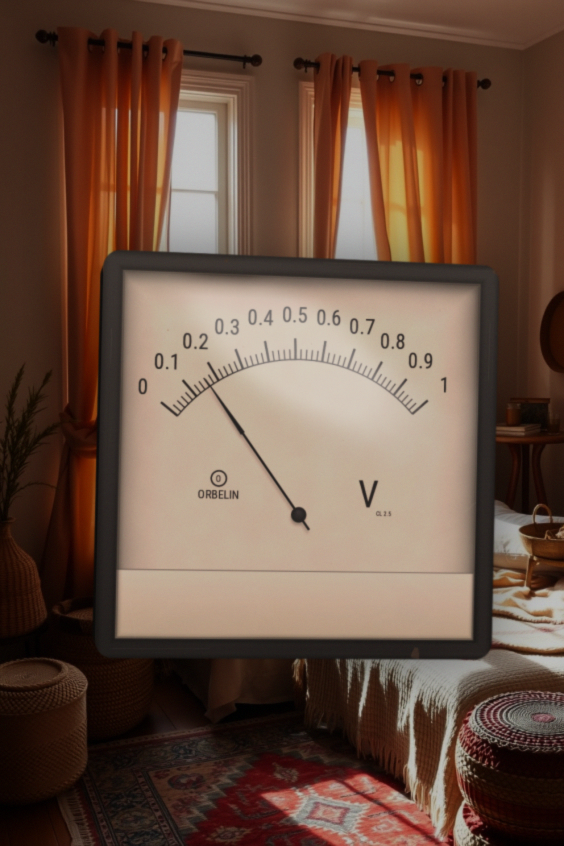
0.16; V
